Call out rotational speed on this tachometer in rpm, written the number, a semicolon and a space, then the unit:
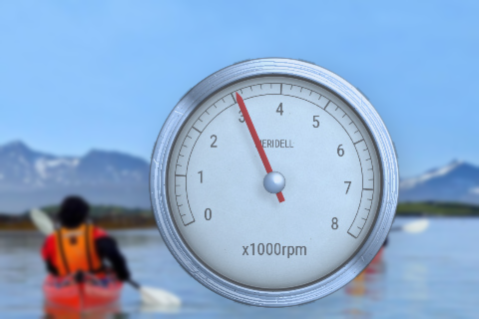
3100; rpm
